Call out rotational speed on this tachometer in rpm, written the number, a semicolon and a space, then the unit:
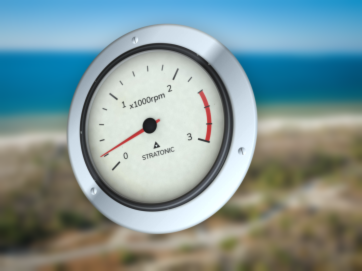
200; rpm
